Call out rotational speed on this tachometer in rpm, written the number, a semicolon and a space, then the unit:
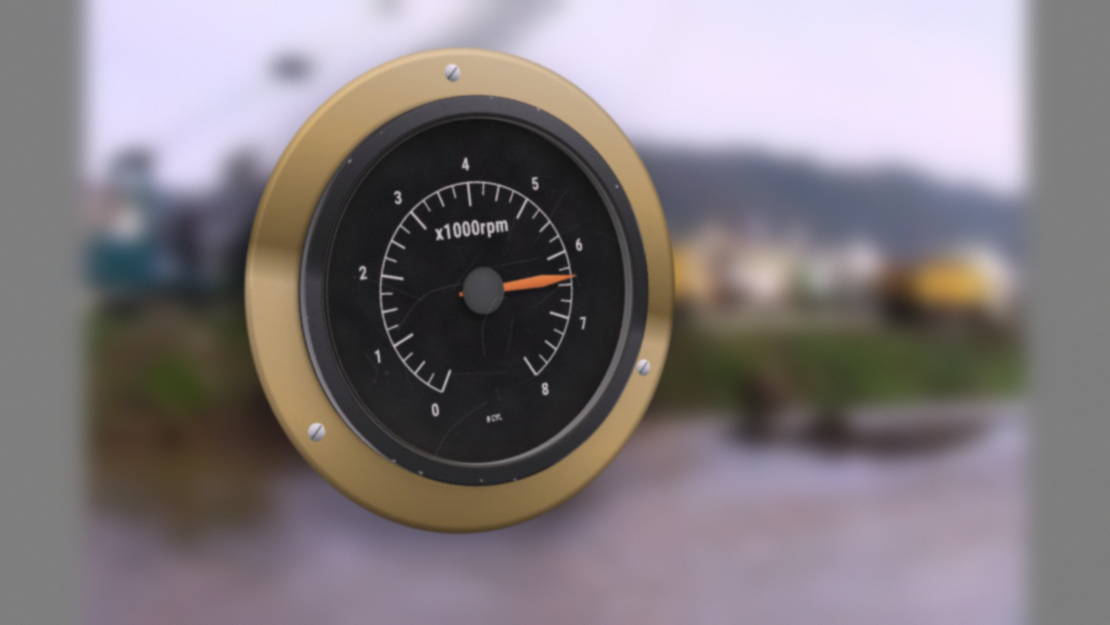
6375; rpm
